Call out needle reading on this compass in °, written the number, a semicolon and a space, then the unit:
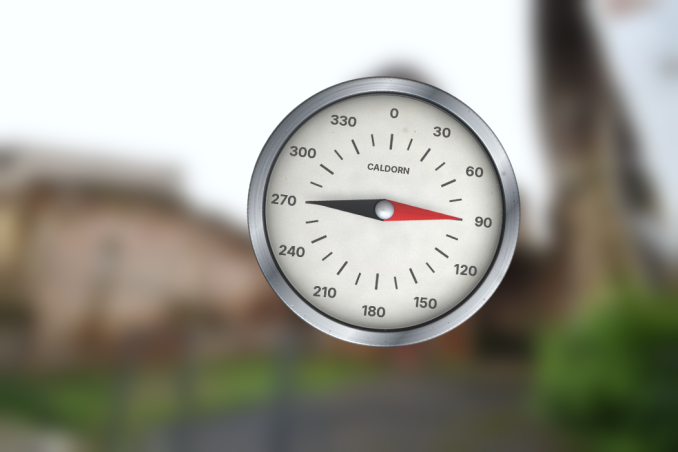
90; °
